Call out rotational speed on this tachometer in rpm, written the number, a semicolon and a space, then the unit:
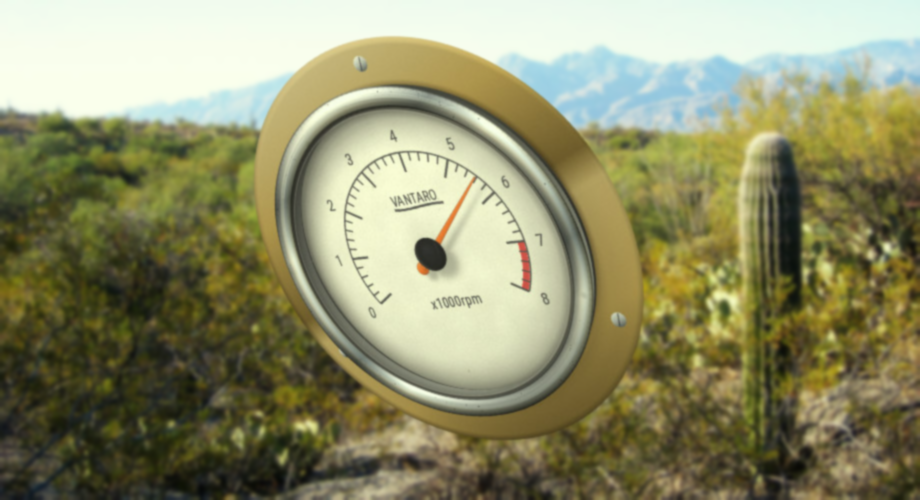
5600; rpm
